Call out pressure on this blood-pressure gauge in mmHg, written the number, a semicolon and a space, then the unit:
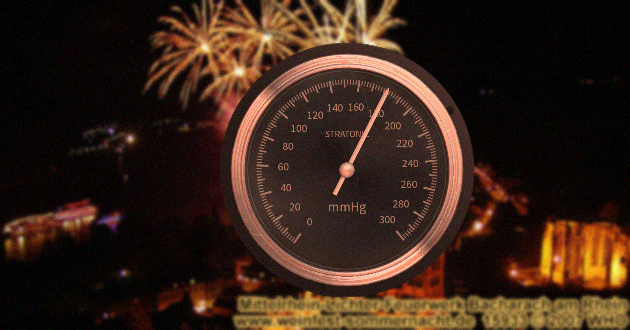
180; mmHg
